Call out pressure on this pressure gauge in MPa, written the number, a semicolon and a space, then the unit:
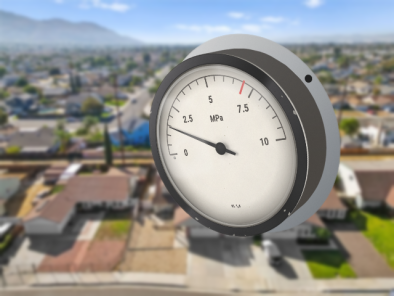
1.5; MPa
